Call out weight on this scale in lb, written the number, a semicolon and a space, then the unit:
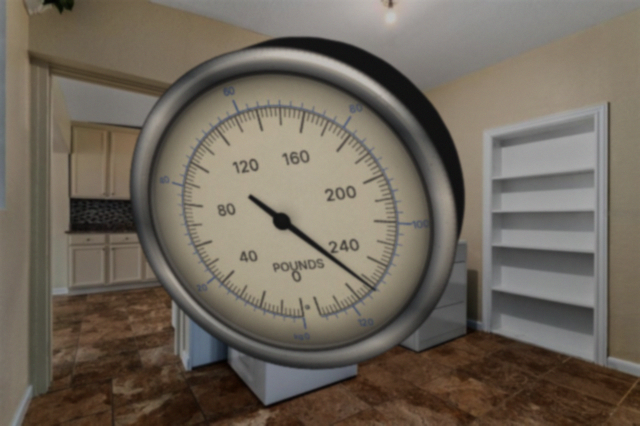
250; lb
